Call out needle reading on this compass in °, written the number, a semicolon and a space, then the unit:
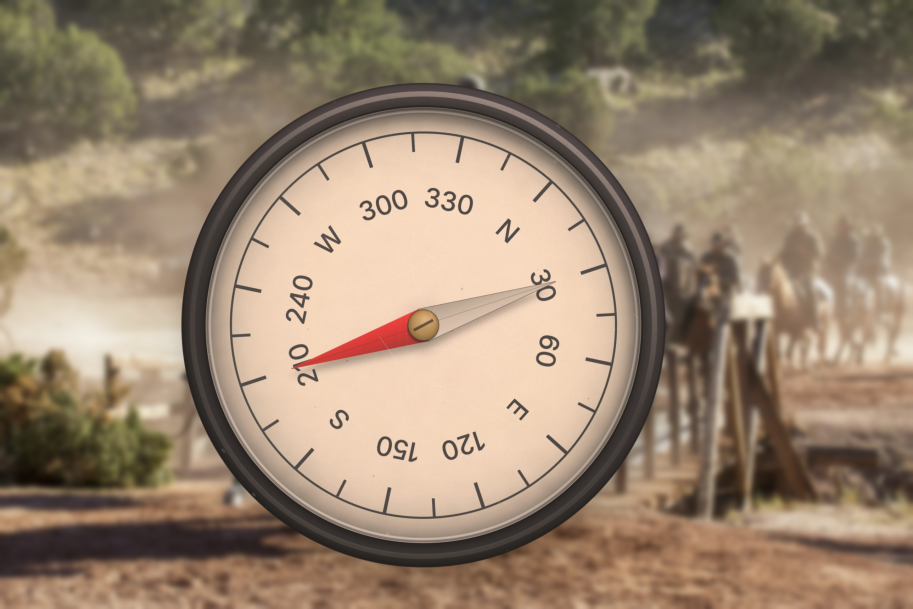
210; °
